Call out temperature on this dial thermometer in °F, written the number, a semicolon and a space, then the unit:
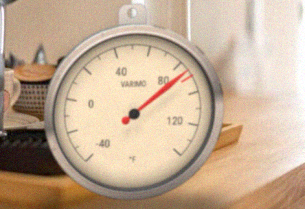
85; °F
